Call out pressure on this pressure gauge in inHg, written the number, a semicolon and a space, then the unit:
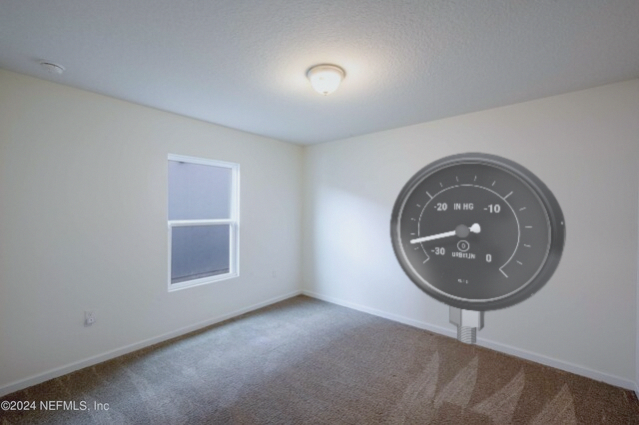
-27; inHg
